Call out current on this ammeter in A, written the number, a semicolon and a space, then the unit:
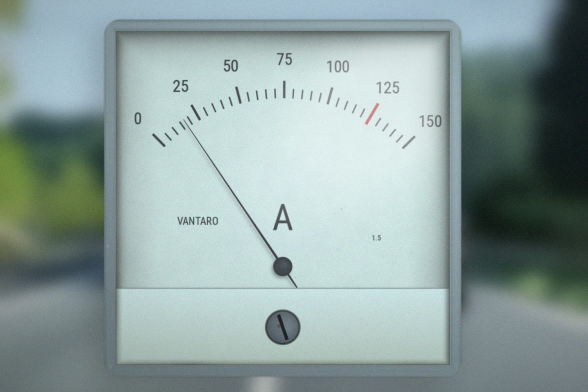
17.5; A
